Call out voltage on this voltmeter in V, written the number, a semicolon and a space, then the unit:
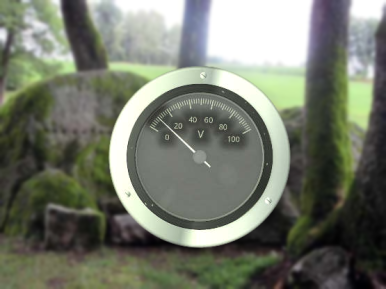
10; V
